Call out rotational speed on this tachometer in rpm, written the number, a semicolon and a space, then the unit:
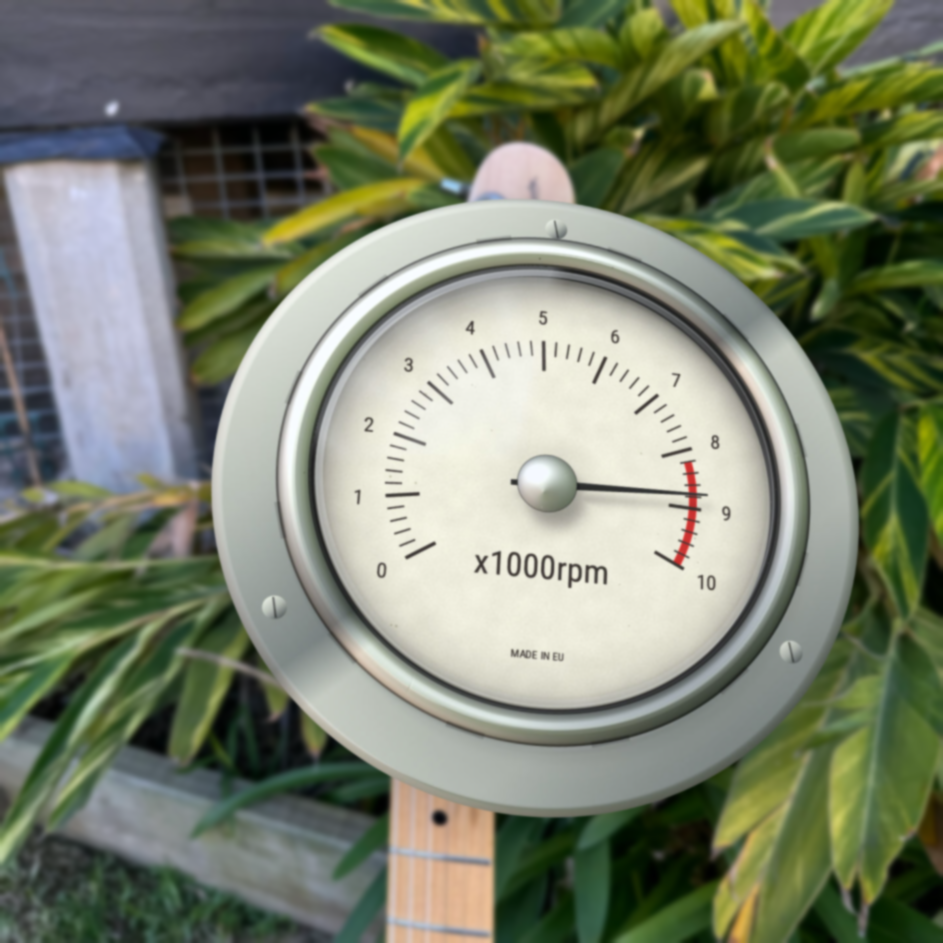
8800; rpm
